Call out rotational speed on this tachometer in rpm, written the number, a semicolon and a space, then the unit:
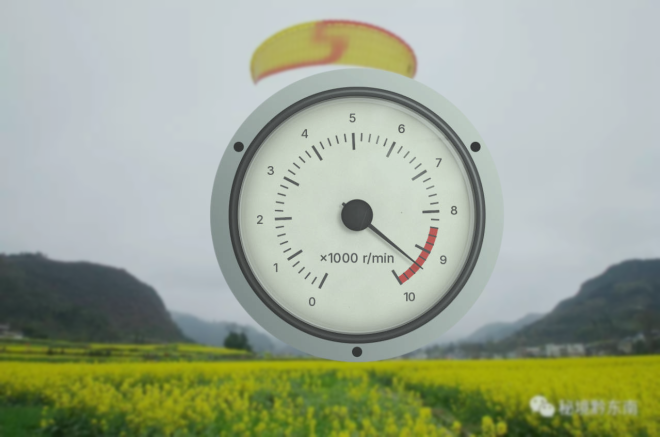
9400; rpm
